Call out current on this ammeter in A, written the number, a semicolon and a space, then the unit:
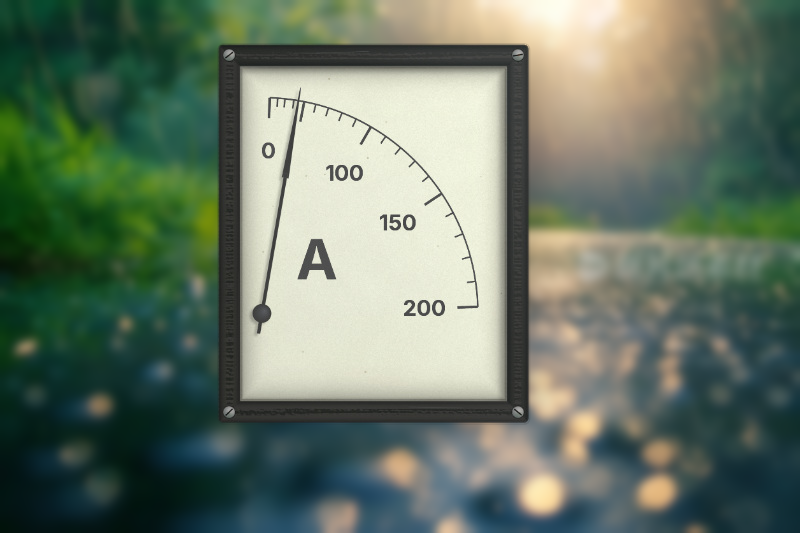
45; A
